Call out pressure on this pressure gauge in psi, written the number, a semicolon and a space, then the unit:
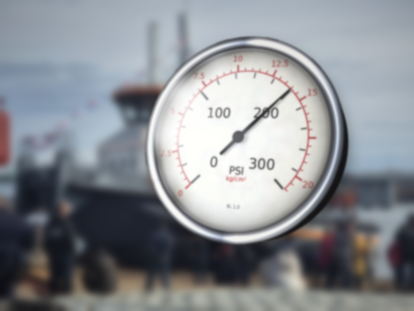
200; psi
